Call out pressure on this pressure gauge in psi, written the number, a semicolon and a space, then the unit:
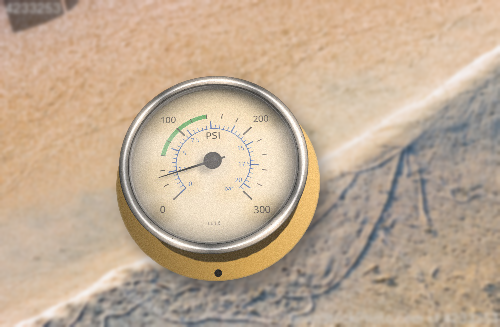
30; psi
